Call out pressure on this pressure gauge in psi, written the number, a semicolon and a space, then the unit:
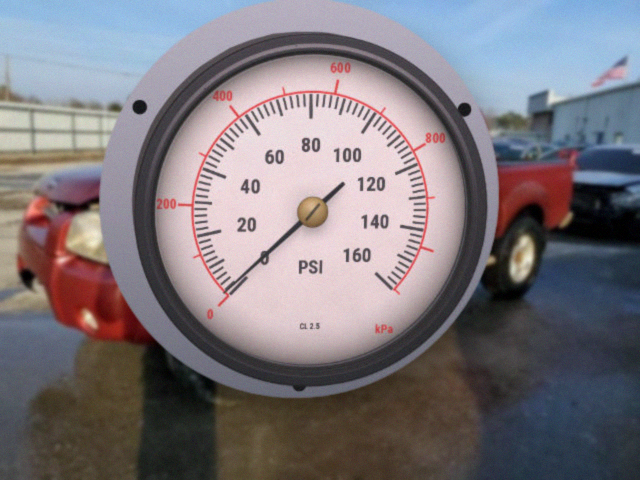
2; psi
